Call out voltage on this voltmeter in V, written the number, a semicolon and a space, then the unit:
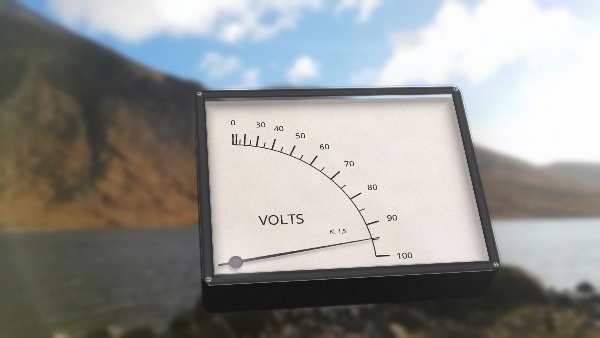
95; V
